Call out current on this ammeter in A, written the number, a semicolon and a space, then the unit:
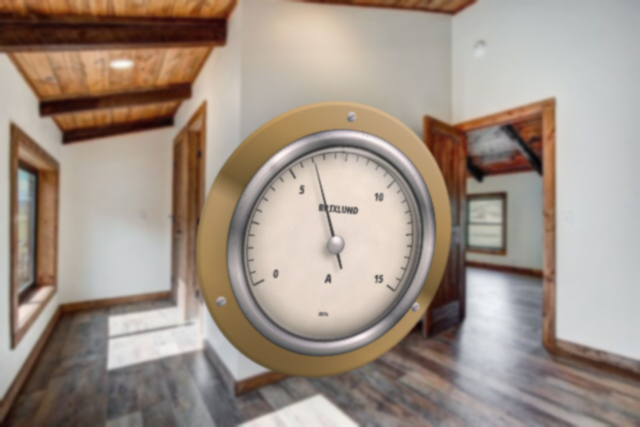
6; A
